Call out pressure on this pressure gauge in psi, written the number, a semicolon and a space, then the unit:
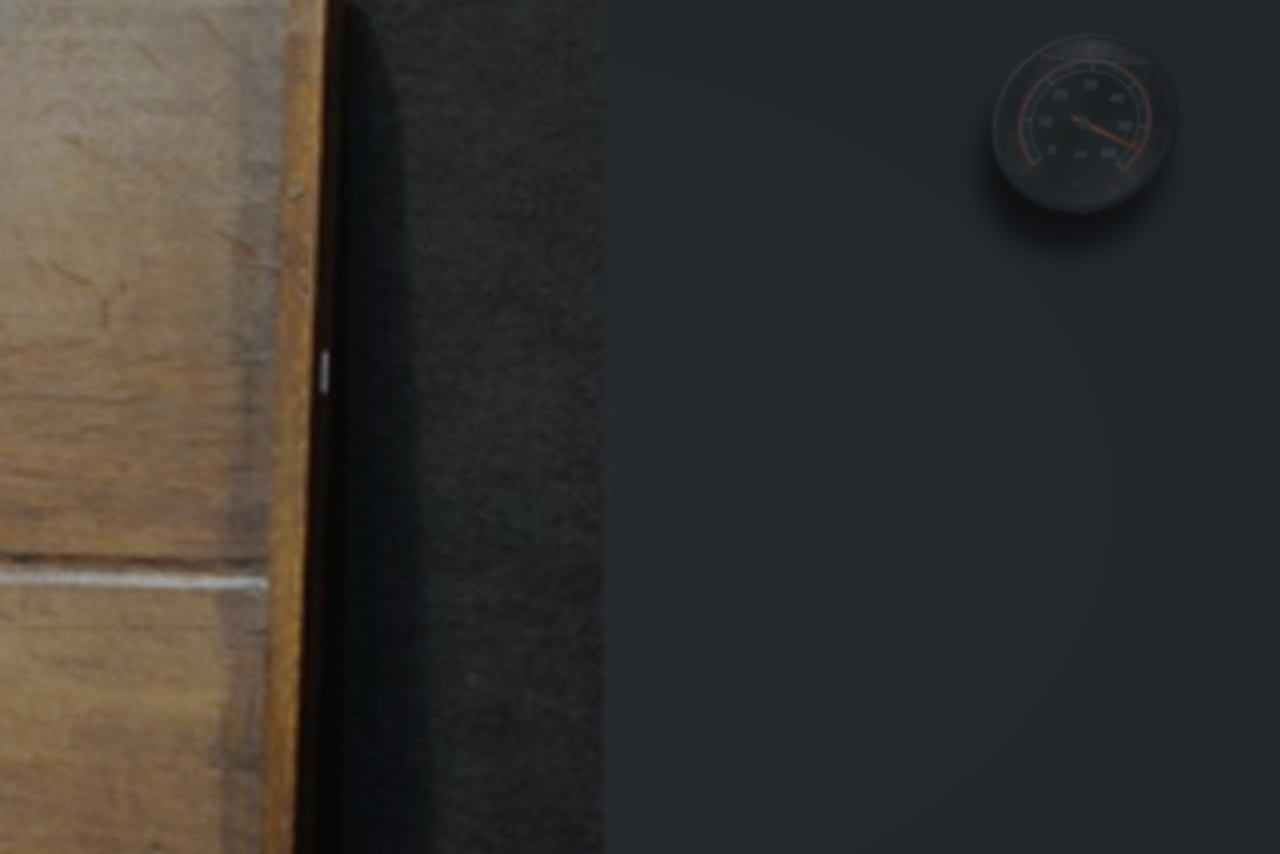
55; psi
